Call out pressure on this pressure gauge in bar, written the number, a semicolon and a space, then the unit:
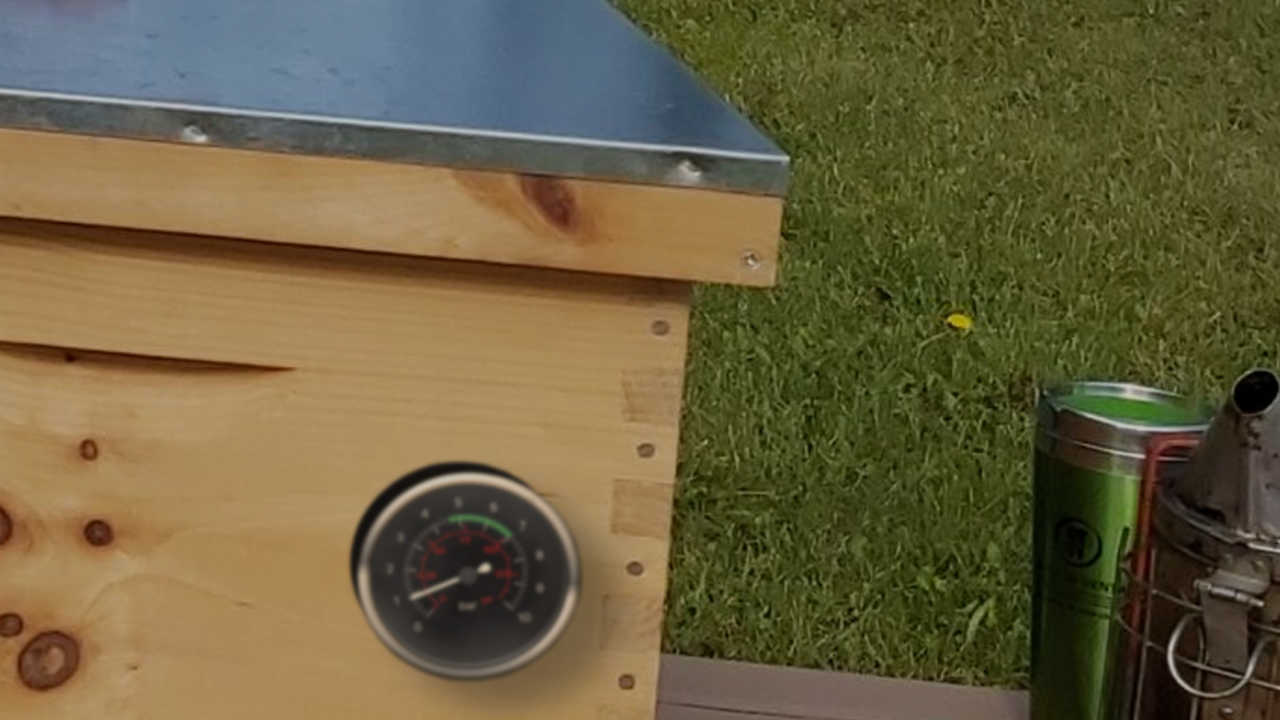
1; bar
